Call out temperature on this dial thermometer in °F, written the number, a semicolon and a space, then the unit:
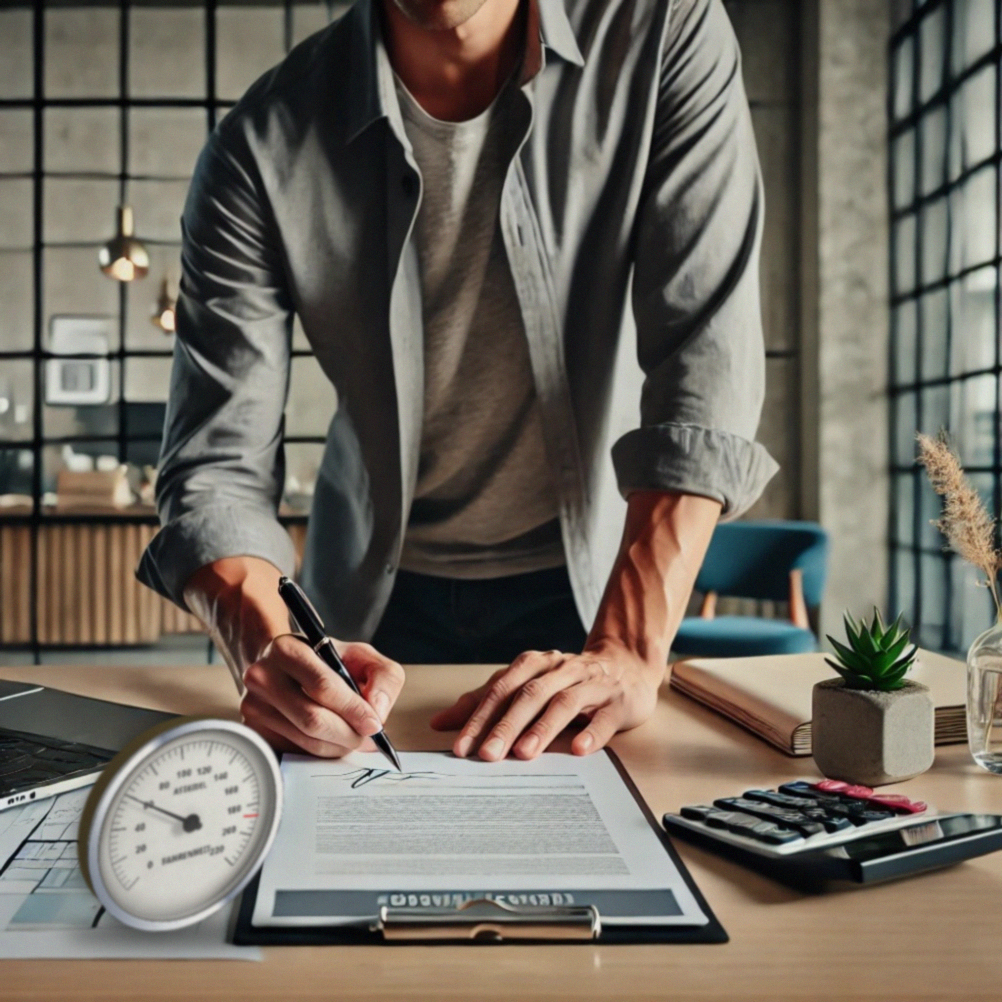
60; °F
